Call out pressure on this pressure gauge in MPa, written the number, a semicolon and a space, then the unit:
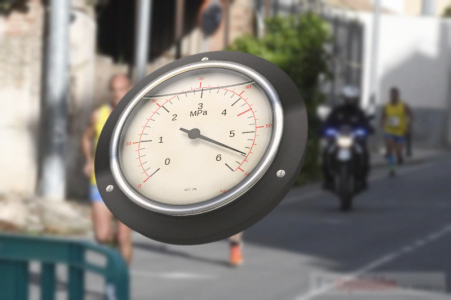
5.6; MPa
